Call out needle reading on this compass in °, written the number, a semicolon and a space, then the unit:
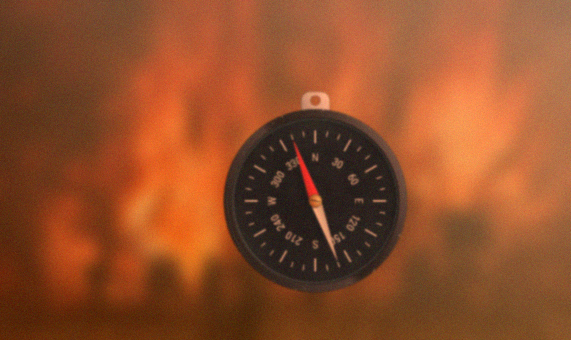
340; °
